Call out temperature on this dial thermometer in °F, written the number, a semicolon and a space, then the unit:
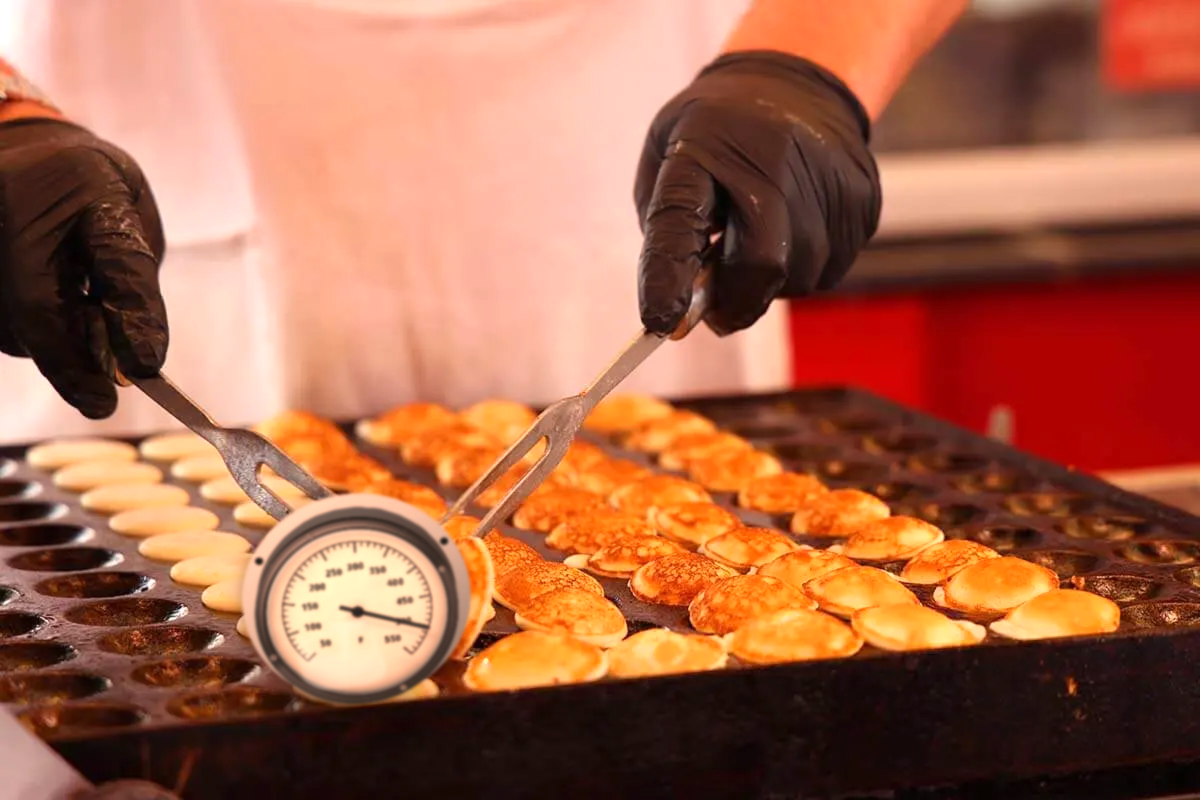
500; °F
